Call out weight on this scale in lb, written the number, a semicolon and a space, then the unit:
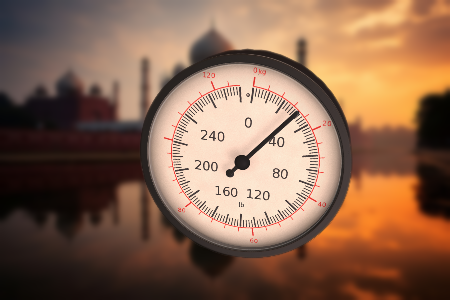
30; lb
